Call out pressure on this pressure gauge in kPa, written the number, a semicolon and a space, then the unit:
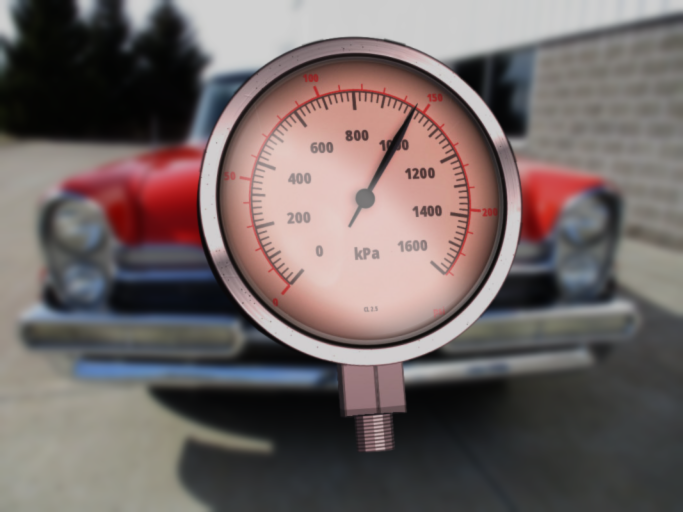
1000; kPa
